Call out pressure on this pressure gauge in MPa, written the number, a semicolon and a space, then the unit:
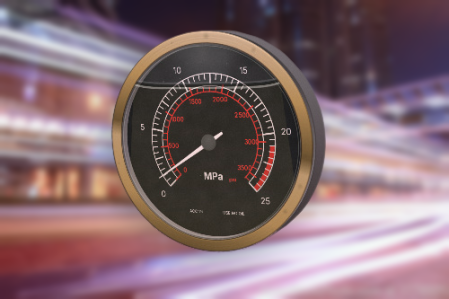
1; MPa
